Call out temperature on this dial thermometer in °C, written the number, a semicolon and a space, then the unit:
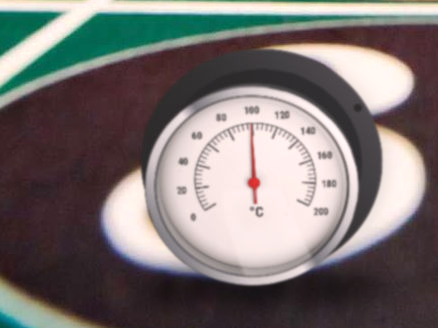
100; °C
